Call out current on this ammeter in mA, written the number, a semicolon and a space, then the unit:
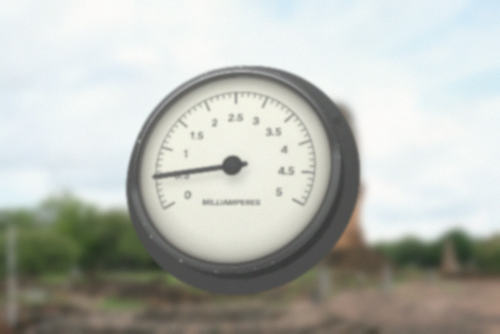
0.5; mA
